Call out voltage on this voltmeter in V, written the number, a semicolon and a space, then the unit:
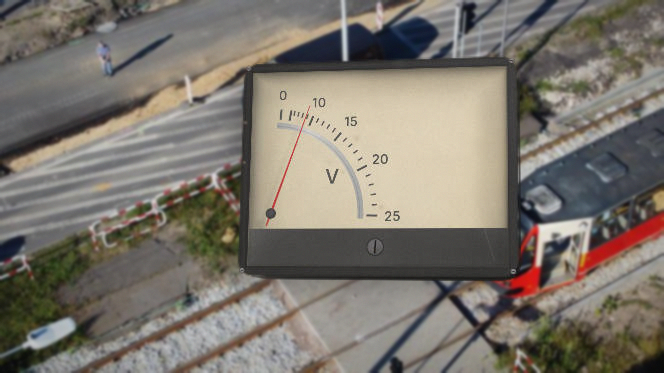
9; V
